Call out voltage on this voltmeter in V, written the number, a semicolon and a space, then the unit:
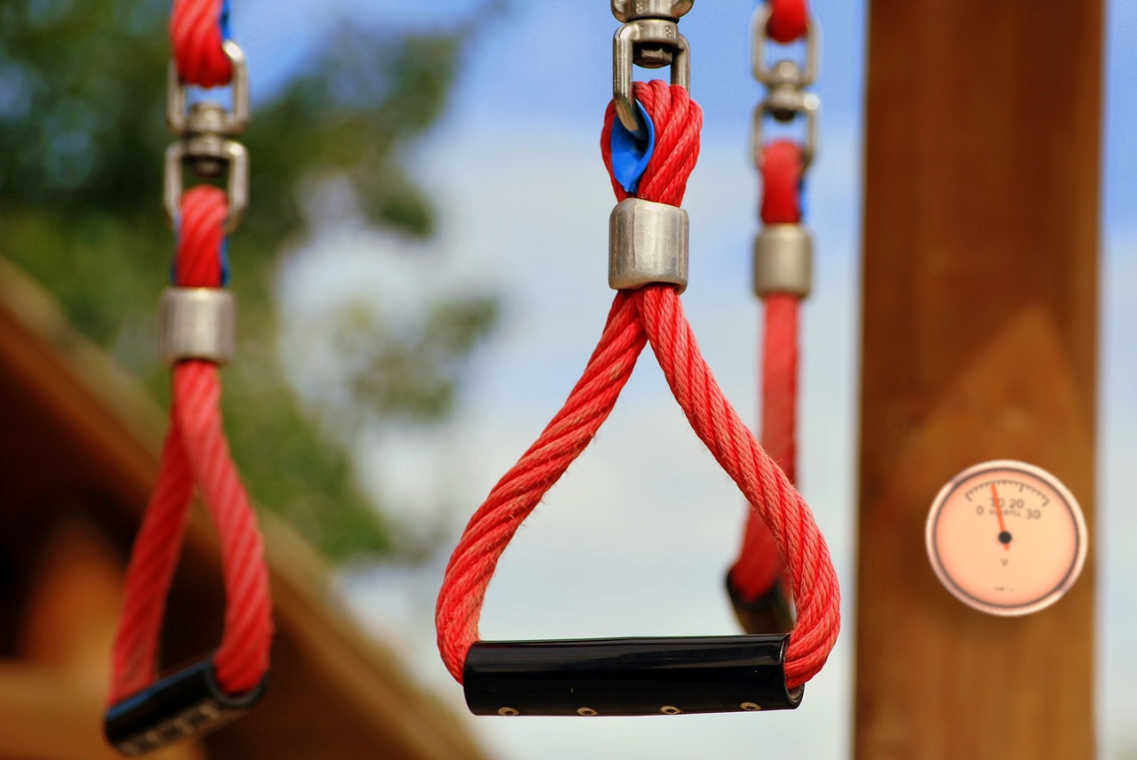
10; V
